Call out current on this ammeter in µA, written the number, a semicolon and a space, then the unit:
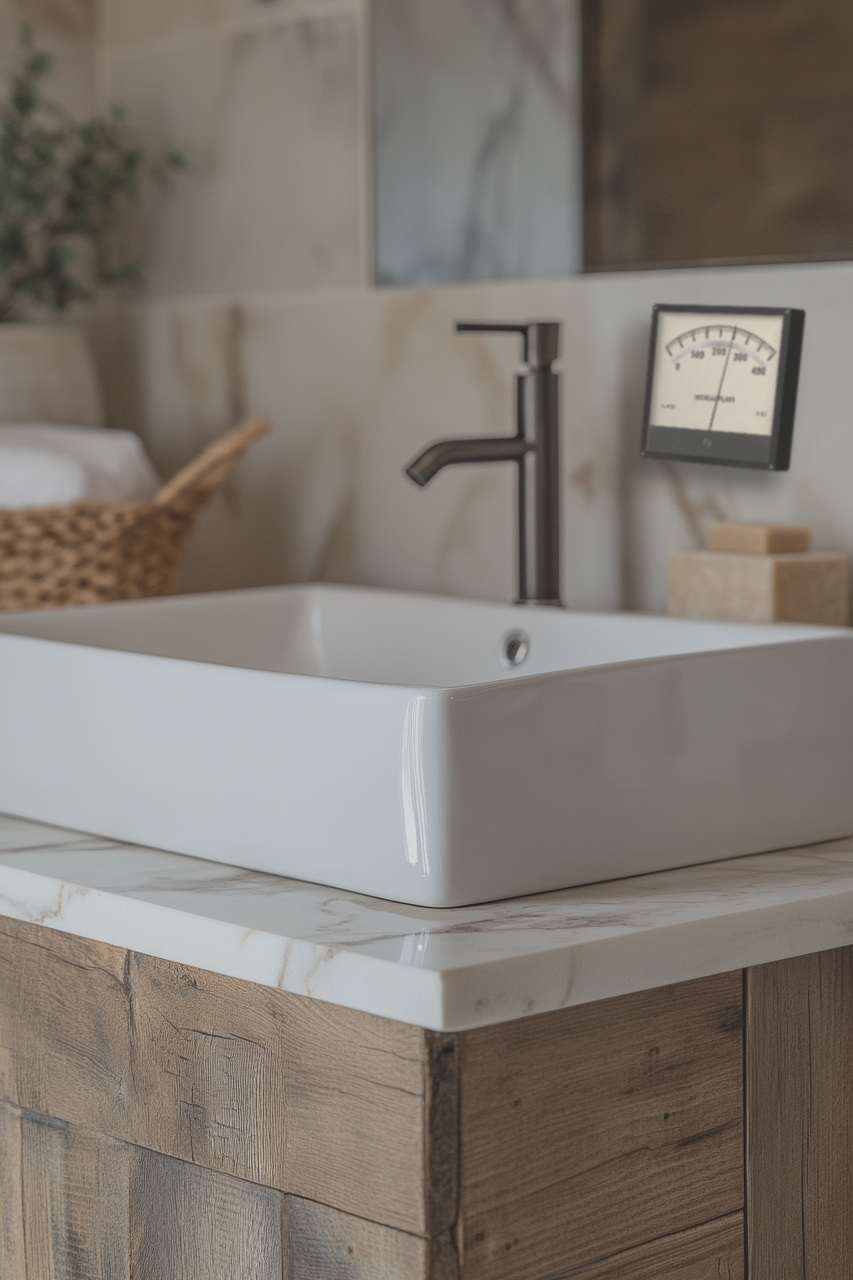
250; µA
